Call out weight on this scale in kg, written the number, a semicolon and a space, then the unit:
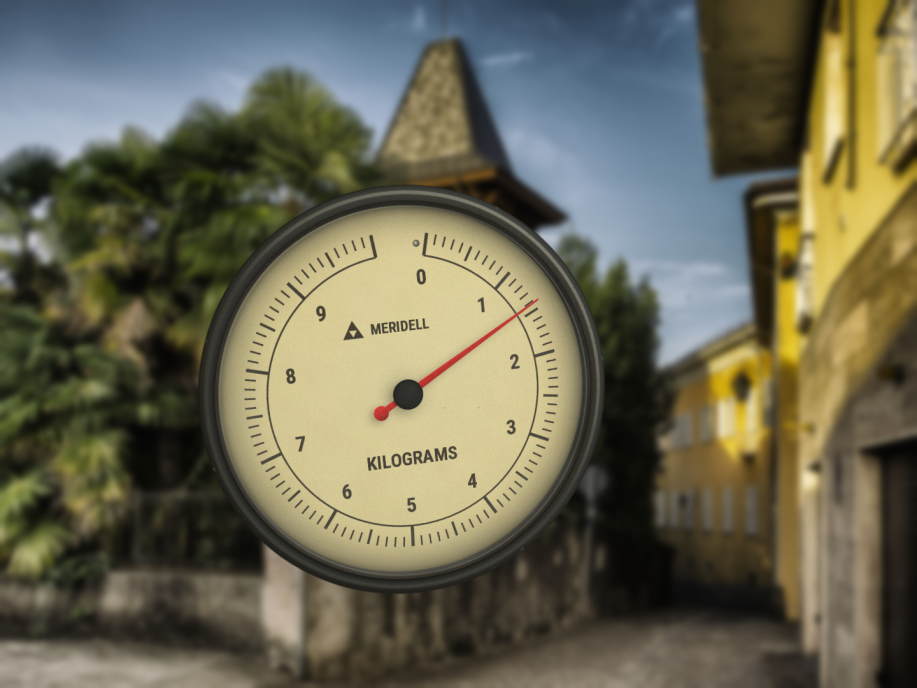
1.4; kg
